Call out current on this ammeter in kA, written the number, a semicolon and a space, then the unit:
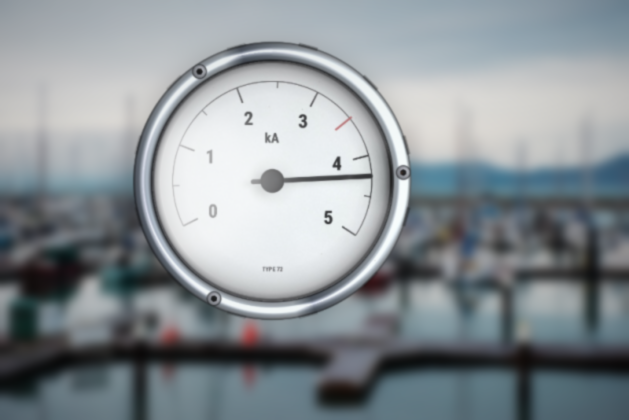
4.25; kA
